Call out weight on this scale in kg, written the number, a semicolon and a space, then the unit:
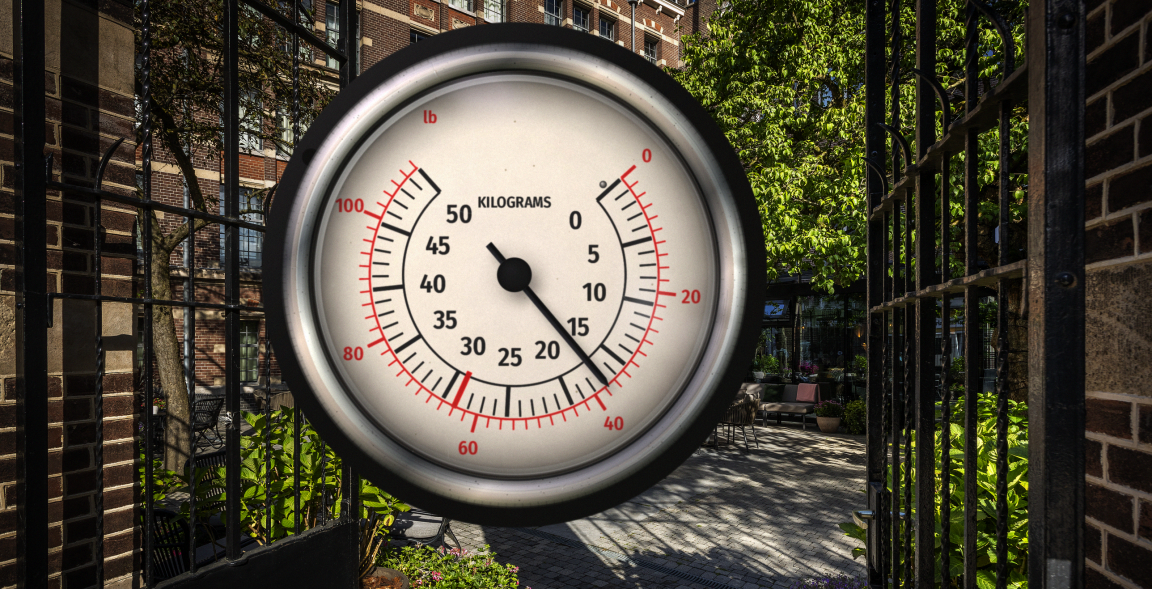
17; kg
